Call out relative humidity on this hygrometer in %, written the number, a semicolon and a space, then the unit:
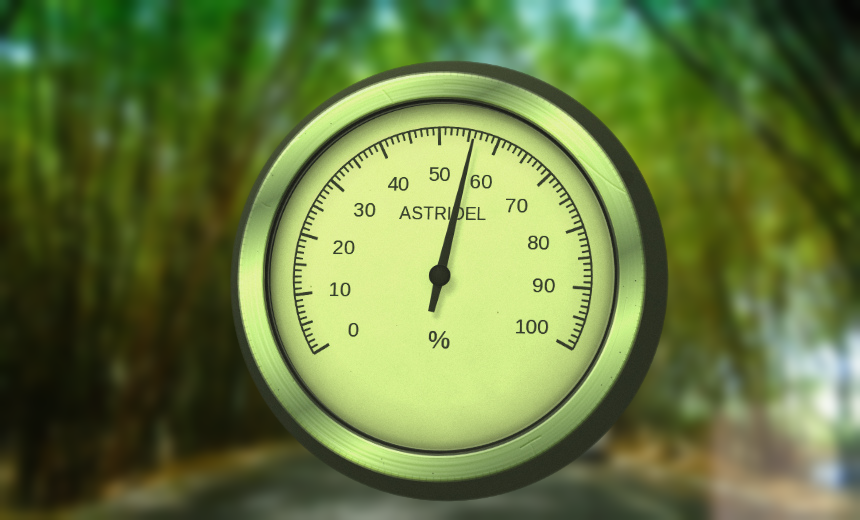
56; %
